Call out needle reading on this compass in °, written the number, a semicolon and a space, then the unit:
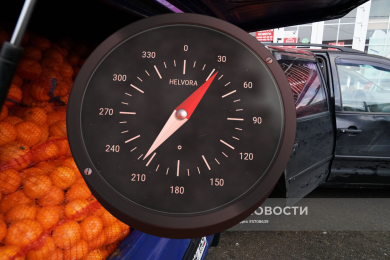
35; °
